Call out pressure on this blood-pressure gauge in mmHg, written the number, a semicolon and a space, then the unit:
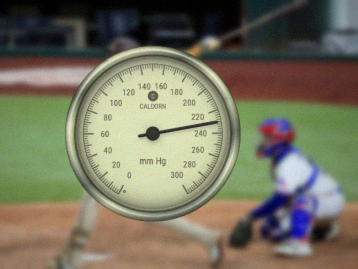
230; mmHg
